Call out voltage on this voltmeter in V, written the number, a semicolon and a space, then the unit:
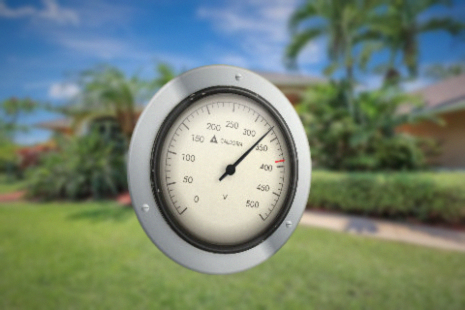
330; V
